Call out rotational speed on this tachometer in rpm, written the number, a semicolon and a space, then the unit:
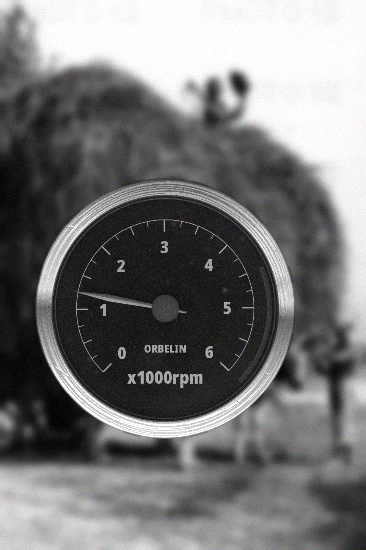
1250; rpm
